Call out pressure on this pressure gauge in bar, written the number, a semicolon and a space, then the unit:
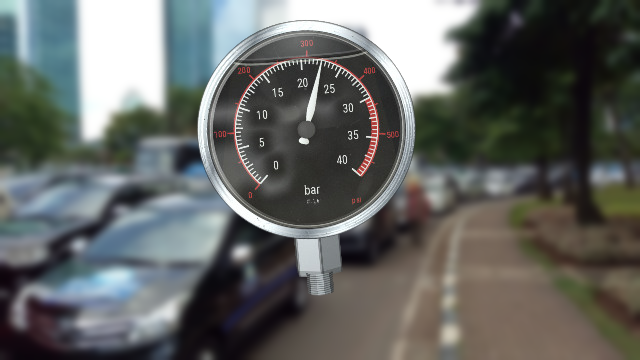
22.5; bar
